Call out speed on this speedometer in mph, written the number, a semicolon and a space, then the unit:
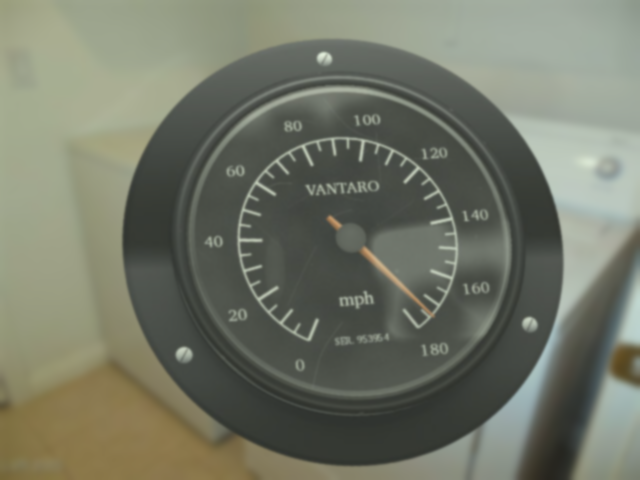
175; mph
